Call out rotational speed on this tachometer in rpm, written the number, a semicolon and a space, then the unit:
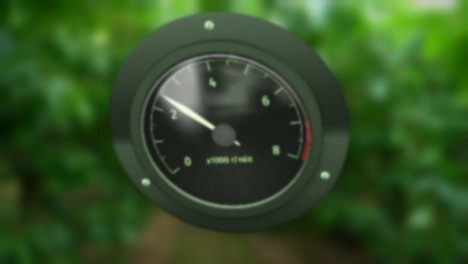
2500; rpm
